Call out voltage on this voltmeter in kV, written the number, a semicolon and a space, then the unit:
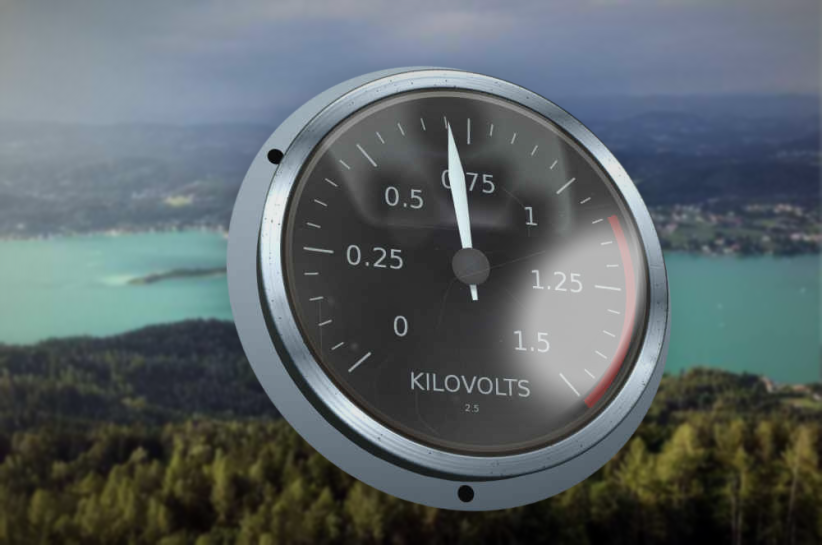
0.7; kV
